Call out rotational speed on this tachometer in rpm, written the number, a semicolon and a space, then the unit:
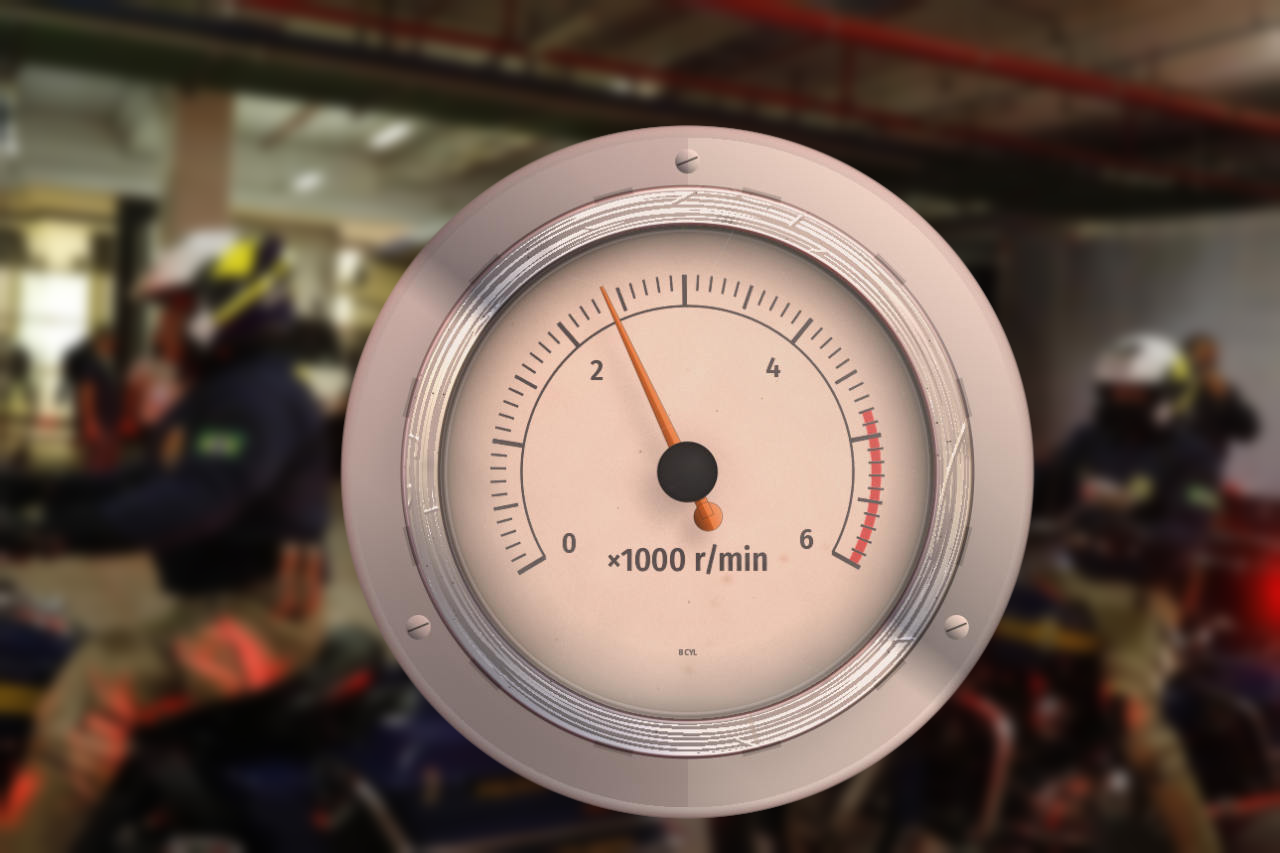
2400; rpm
